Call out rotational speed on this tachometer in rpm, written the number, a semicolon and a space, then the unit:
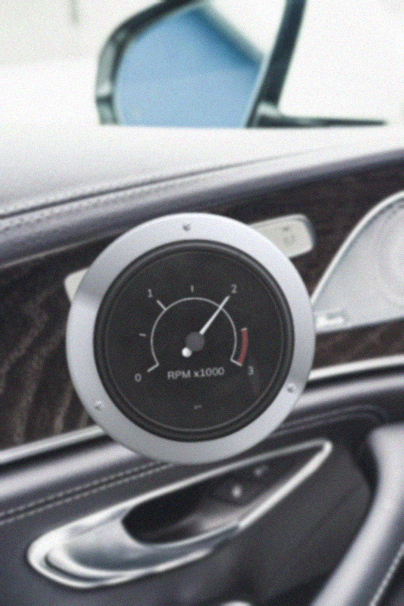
2000; rpm
